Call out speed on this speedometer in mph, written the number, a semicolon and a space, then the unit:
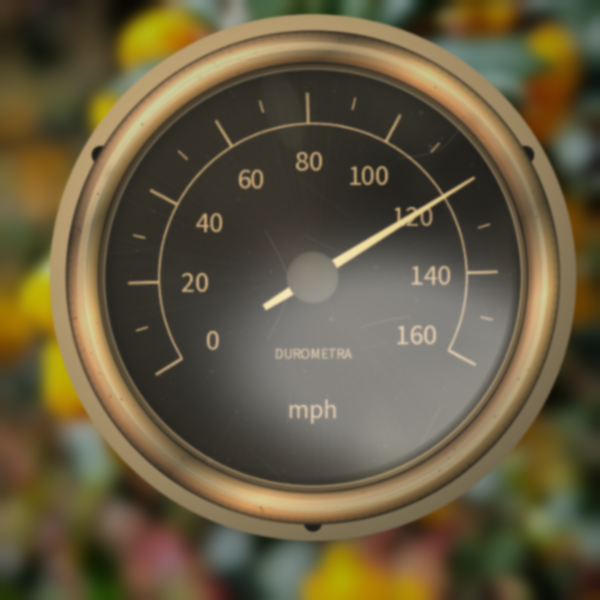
120; mph
